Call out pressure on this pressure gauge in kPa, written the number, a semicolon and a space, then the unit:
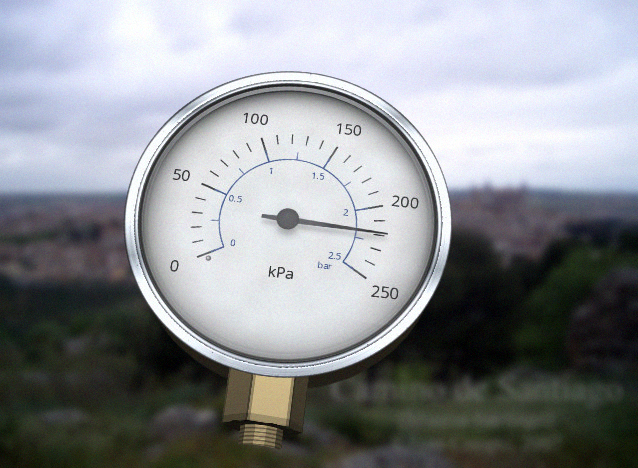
220; kPa
